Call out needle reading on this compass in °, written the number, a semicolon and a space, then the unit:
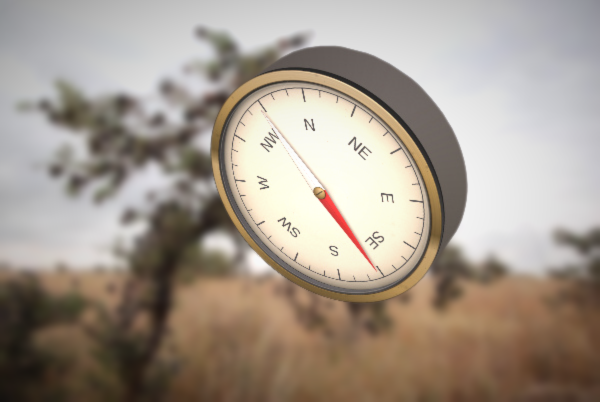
150; °
